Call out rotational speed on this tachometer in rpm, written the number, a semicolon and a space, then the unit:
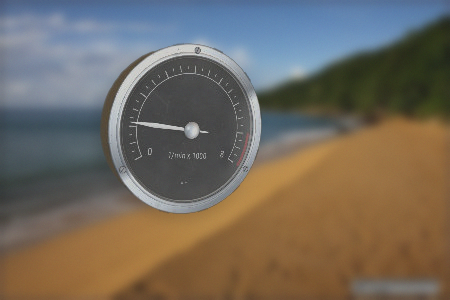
1125; rpm
